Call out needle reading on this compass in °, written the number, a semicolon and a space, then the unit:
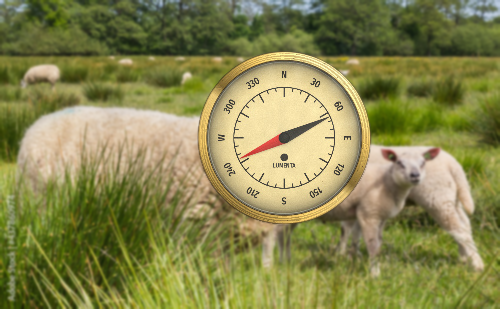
245; °
